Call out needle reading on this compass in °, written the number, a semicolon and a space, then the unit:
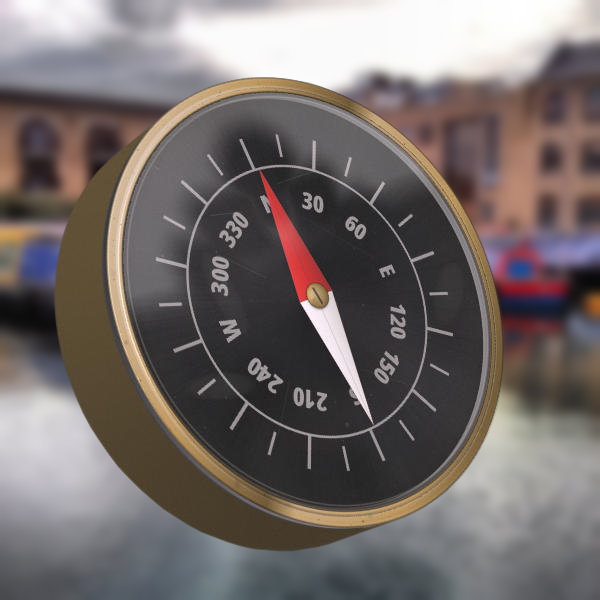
0; °
